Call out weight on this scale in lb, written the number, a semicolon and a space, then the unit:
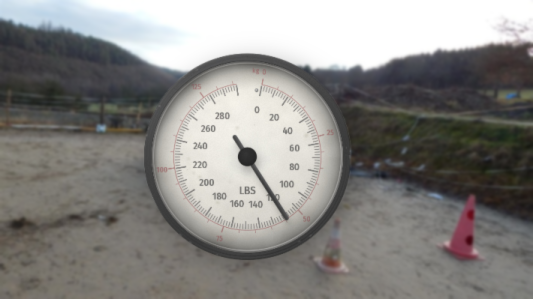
120; lb
